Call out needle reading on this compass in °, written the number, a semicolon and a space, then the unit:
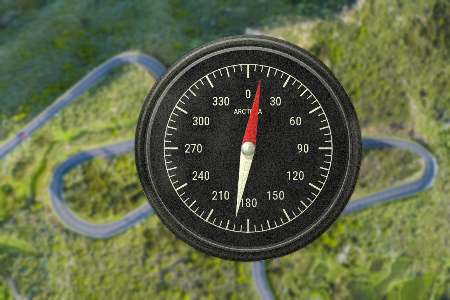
10; °
